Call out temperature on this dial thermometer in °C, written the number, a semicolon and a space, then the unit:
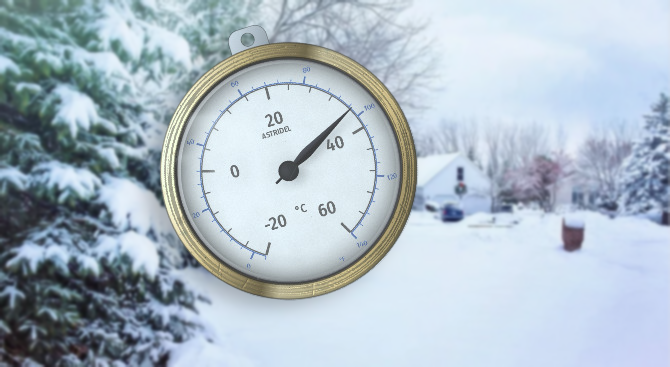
36; °C
